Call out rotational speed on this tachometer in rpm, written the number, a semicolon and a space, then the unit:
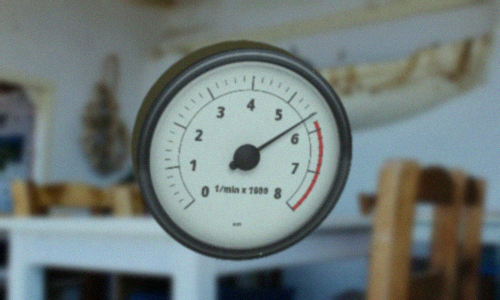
5600; rpm
